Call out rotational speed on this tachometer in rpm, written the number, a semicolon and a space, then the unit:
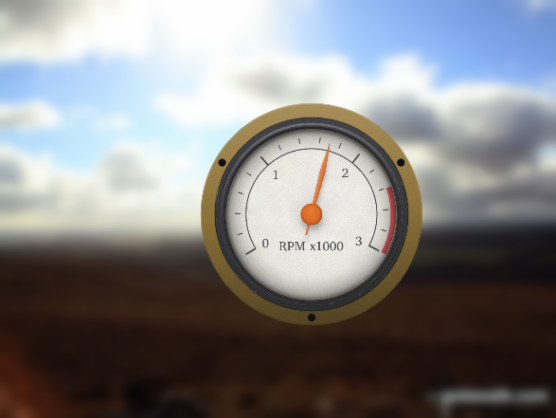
1700; rpm
